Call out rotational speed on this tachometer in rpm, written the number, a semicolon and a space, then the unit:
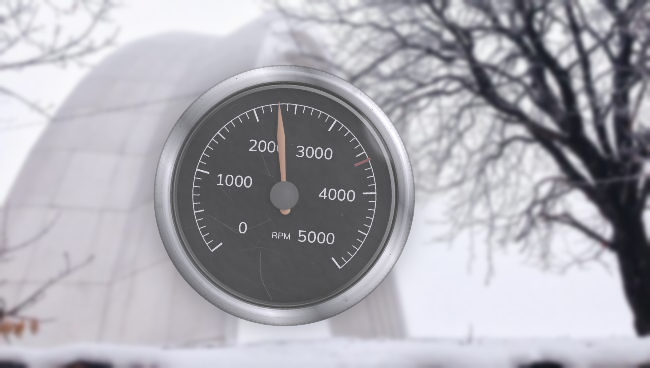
2300; rpm
